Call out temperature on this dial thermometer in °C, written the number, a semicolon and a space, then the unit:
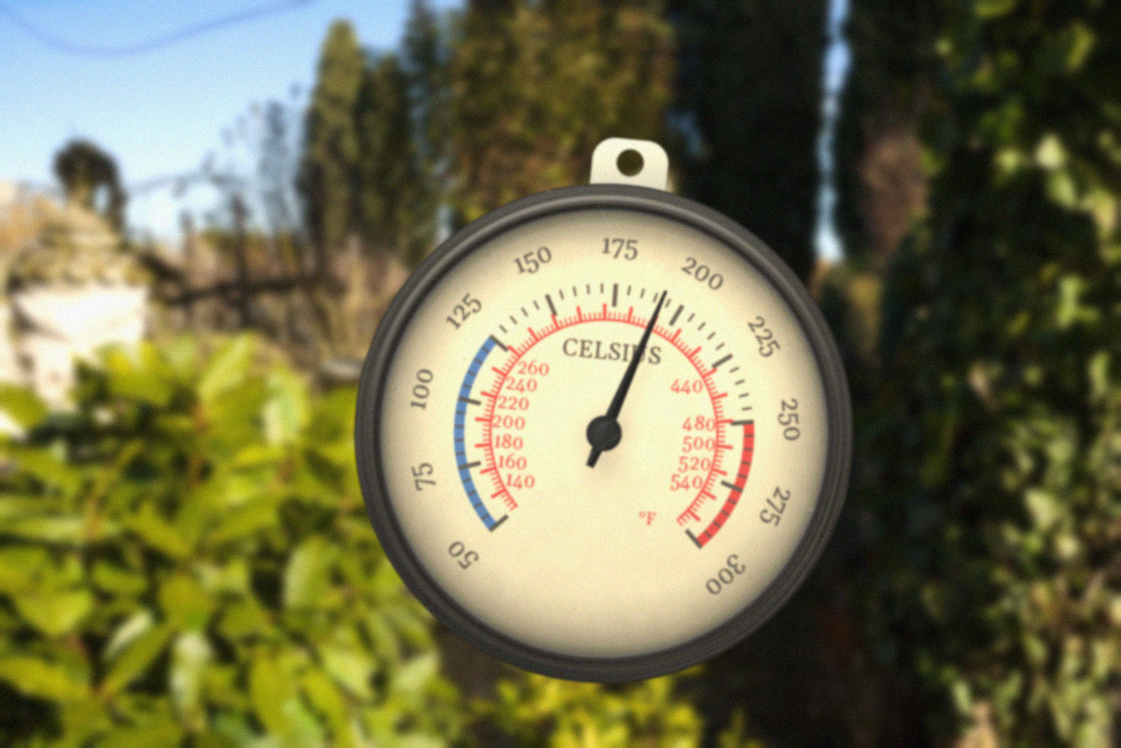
192.5; °C
